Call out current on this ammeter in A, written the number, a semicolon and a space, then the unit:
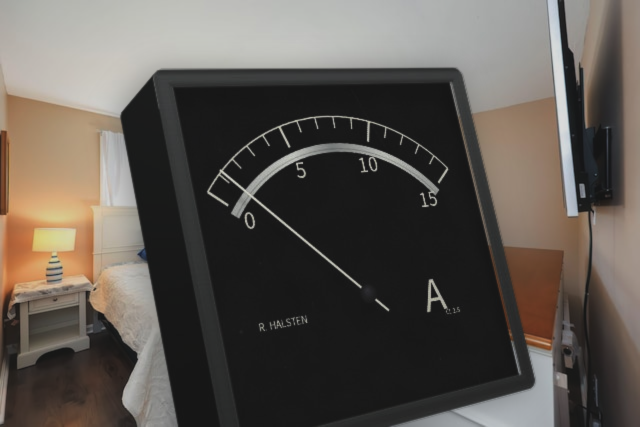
1; A
